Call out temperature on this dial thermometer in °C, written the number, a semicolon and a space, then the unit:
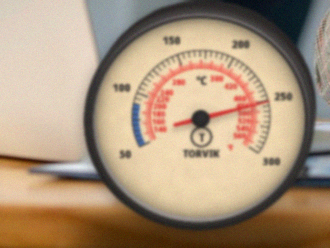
250; °C
